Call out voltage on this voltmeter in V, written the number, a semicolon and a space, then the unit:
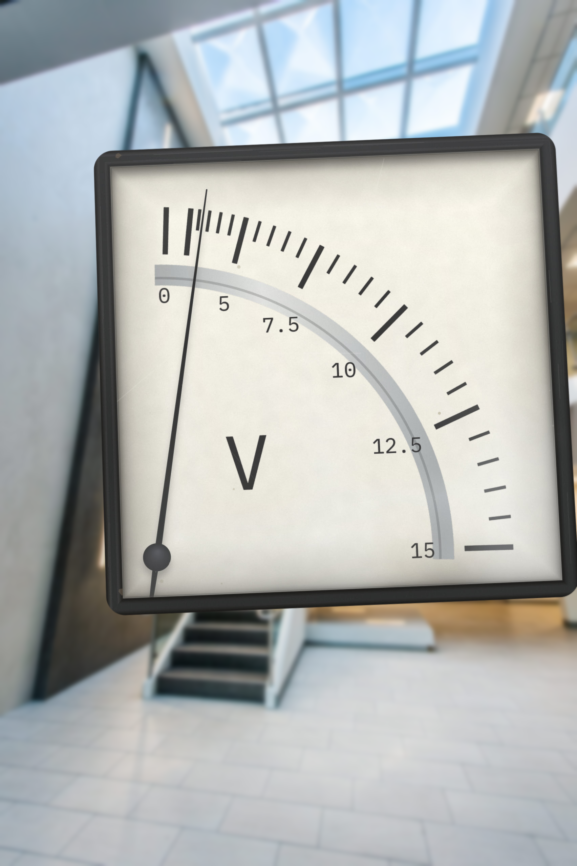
3.25; V
